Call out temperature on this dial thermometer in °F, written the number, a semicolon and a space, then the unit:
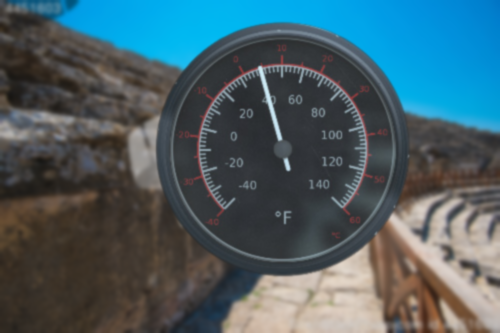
40; °F
